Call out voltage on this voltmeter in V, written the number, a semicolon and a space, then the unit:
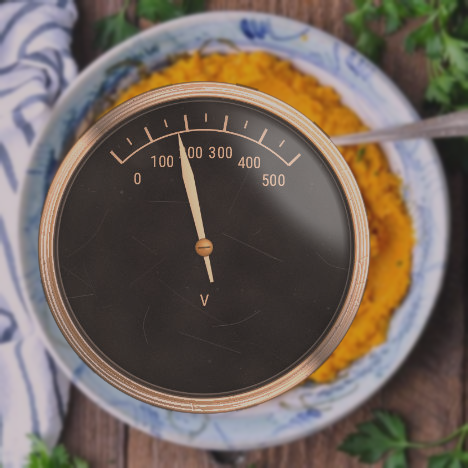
175; V
